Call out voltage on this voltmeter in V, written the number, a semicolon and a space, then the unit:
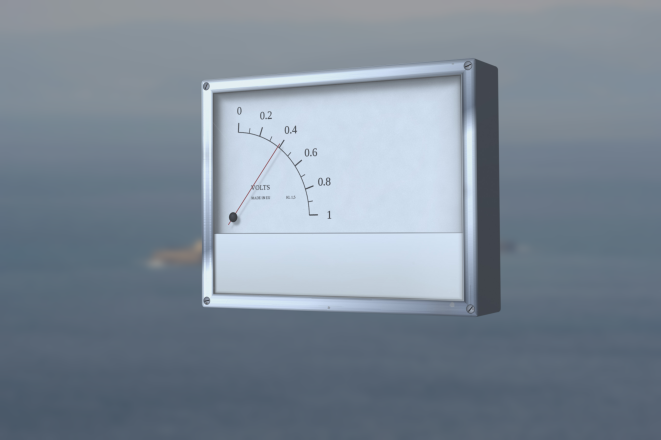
0.4; V
